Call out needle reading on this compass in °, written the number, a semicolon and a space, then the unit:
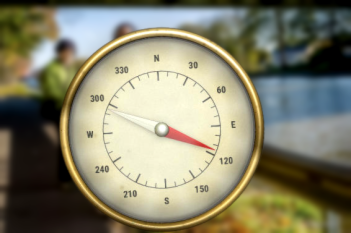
115; °
